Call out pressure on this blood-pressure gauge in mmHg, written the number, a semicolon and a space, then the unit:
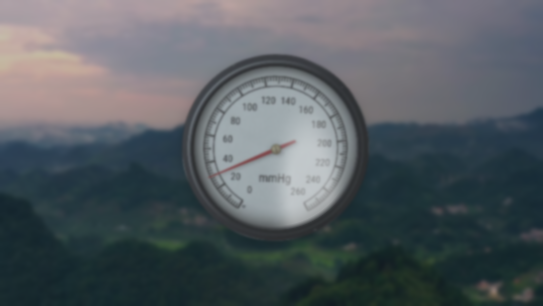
30; mmHg
